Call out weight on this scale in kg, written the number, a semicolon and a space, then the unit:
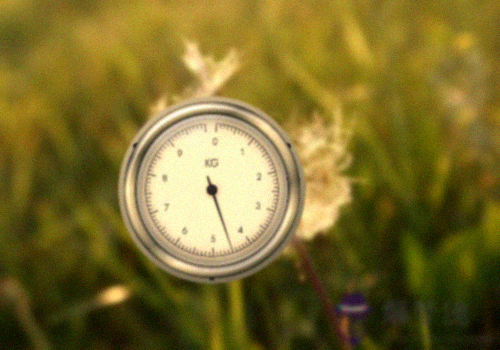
4.5; kg
